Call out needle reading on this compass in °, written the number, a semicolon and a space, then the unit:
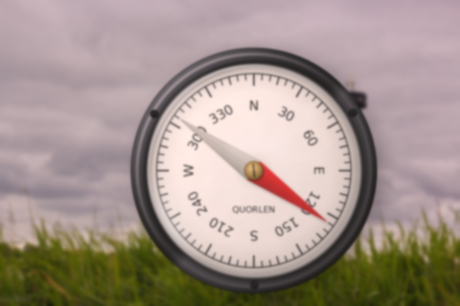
125; °
